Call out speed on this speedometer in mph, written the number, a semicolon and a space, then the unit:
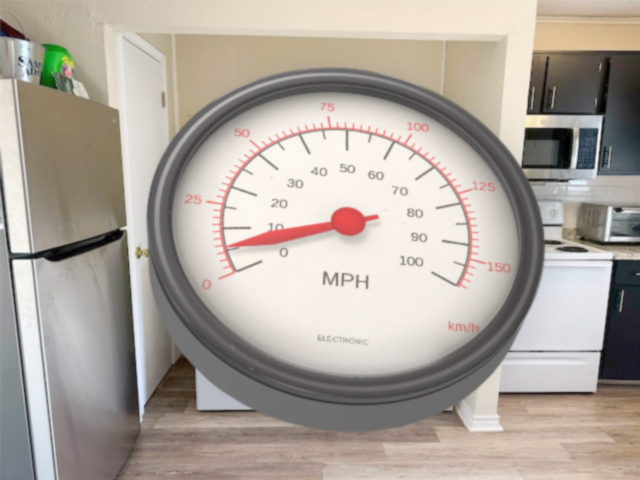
5; mph
